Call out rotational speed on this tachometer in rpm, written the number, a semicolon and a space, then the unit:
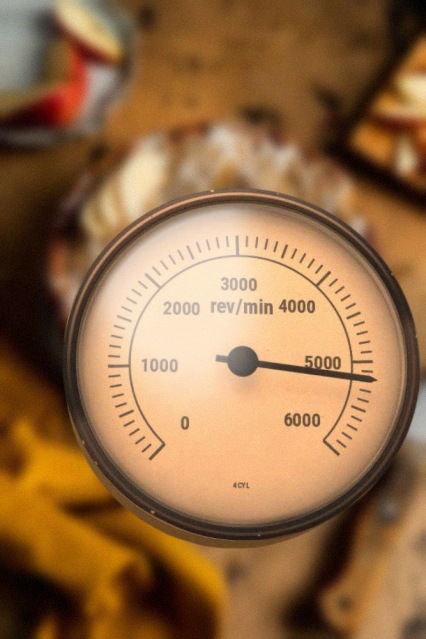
5200; rpm
